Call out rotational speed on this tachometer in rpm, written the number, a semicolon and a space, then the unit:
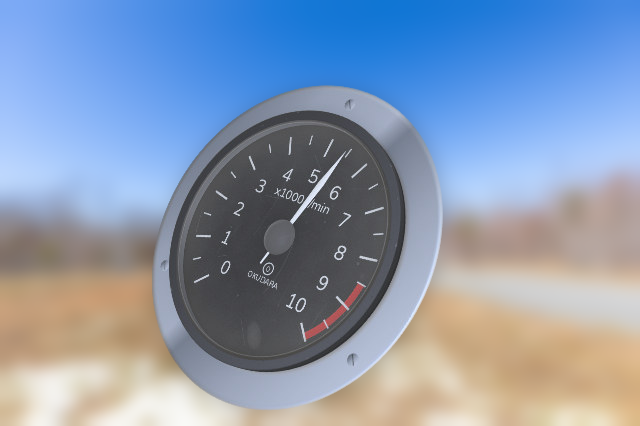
5500; rpm
